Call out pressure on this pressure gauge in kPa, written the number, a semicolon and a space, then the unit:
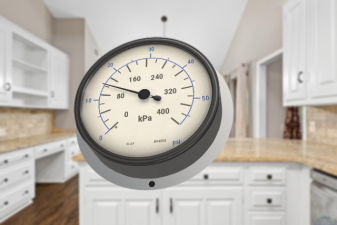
100; kPa
